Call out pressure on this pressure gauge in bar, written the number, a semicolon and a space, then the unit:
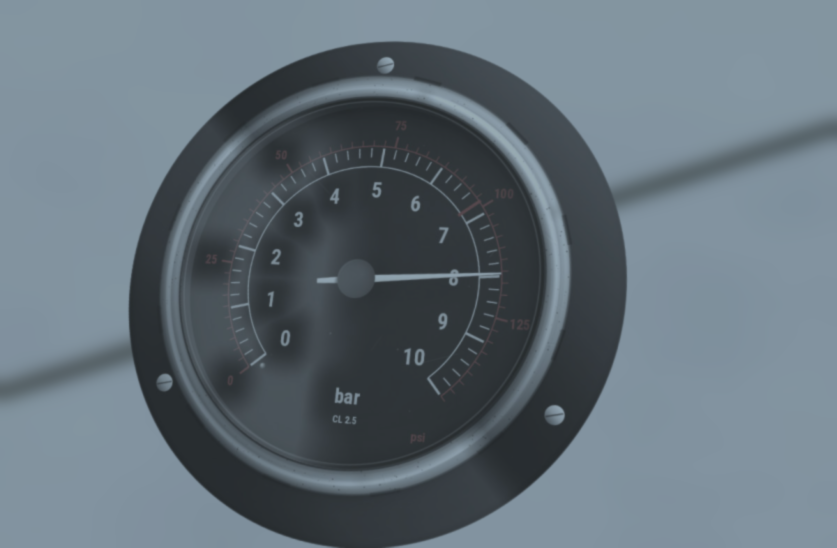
8; bar
